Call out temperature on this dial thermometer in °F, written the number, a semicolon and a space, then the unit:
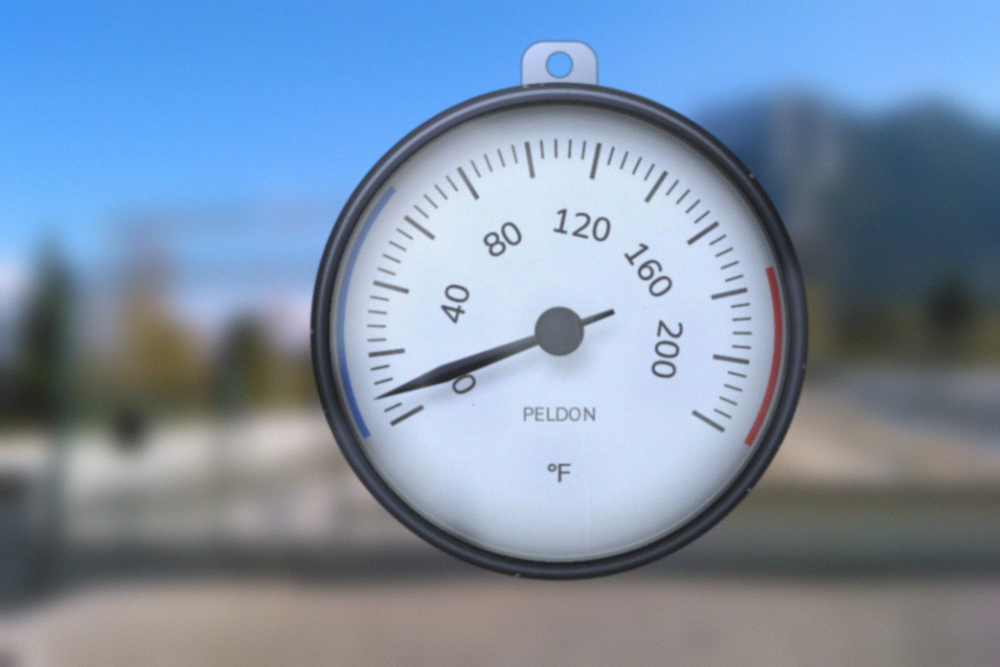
8; °F
